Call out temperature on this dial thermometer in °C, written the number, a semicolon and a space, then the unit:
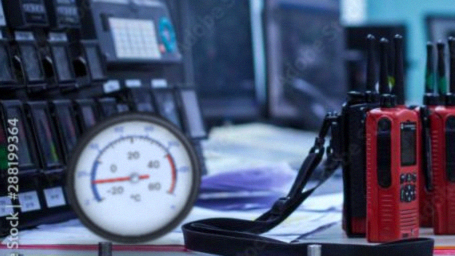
-10; °C
